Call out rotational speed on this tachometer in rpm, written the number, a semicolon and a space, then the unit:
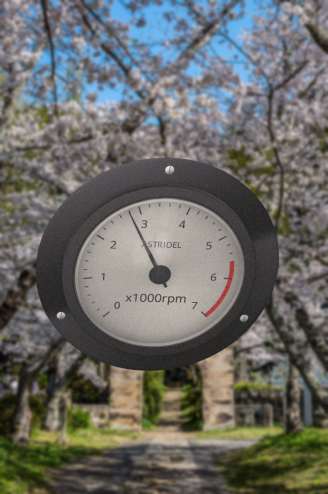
2800; rpm
